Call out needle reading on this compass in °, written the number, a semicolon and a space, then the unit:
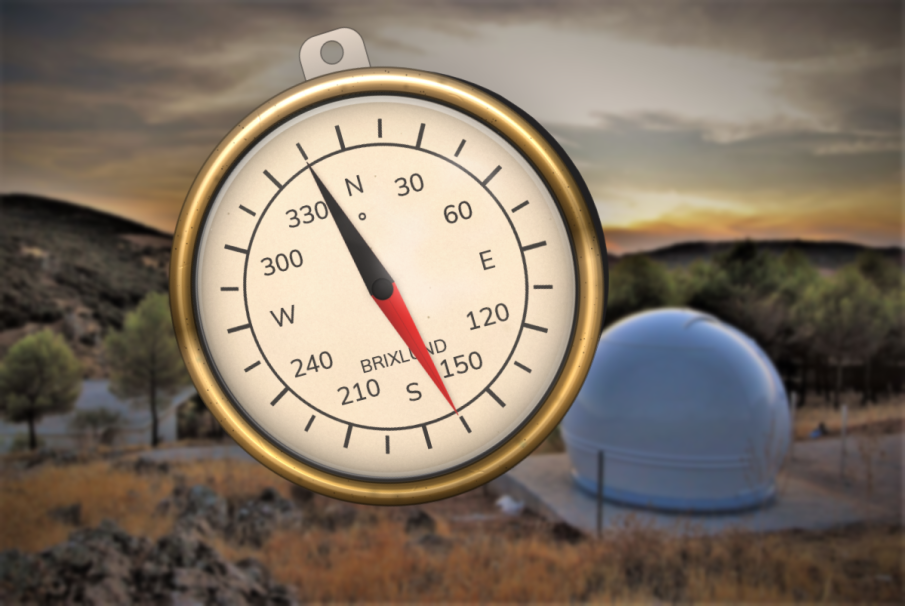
165; °
